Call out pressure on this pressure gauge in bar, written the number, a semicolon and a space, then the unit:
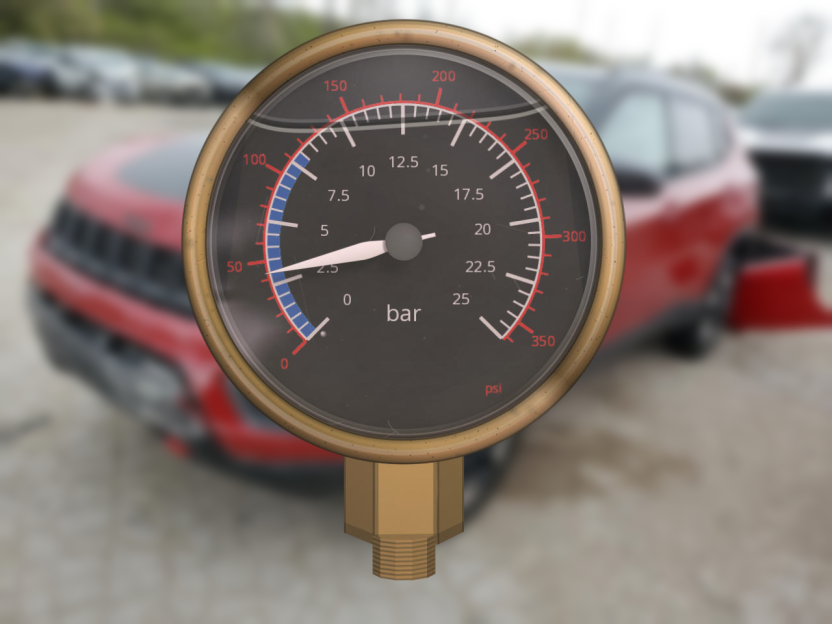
3; bar
